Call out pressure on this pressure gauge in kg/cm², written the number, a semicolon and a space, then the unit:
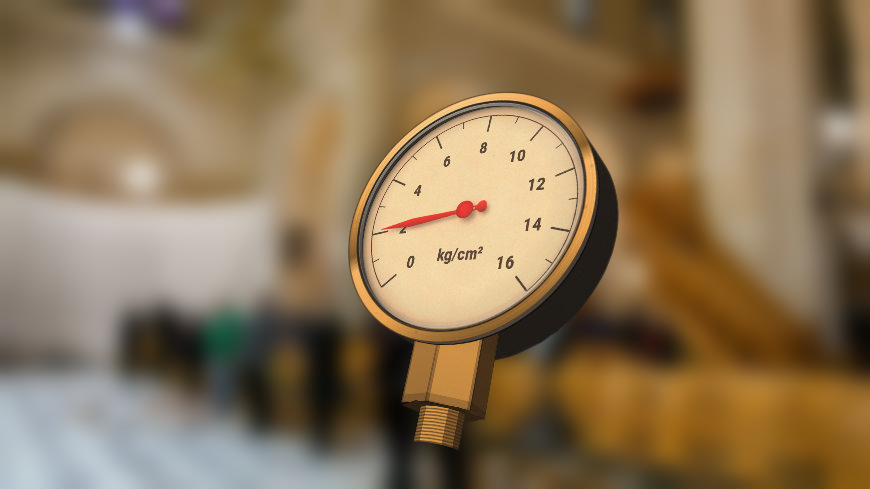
2; kg/cm²
